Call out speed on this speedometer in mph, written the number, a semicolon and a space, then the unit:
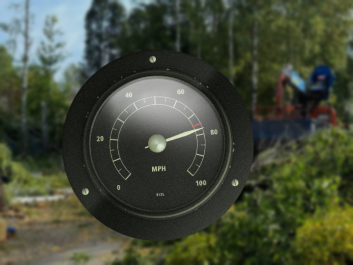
77.5; mph
